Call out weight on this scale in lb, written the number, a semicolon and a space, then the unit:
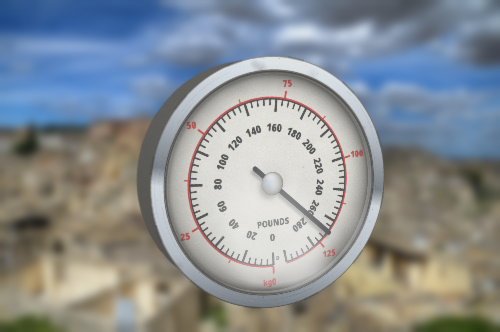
268; lb
